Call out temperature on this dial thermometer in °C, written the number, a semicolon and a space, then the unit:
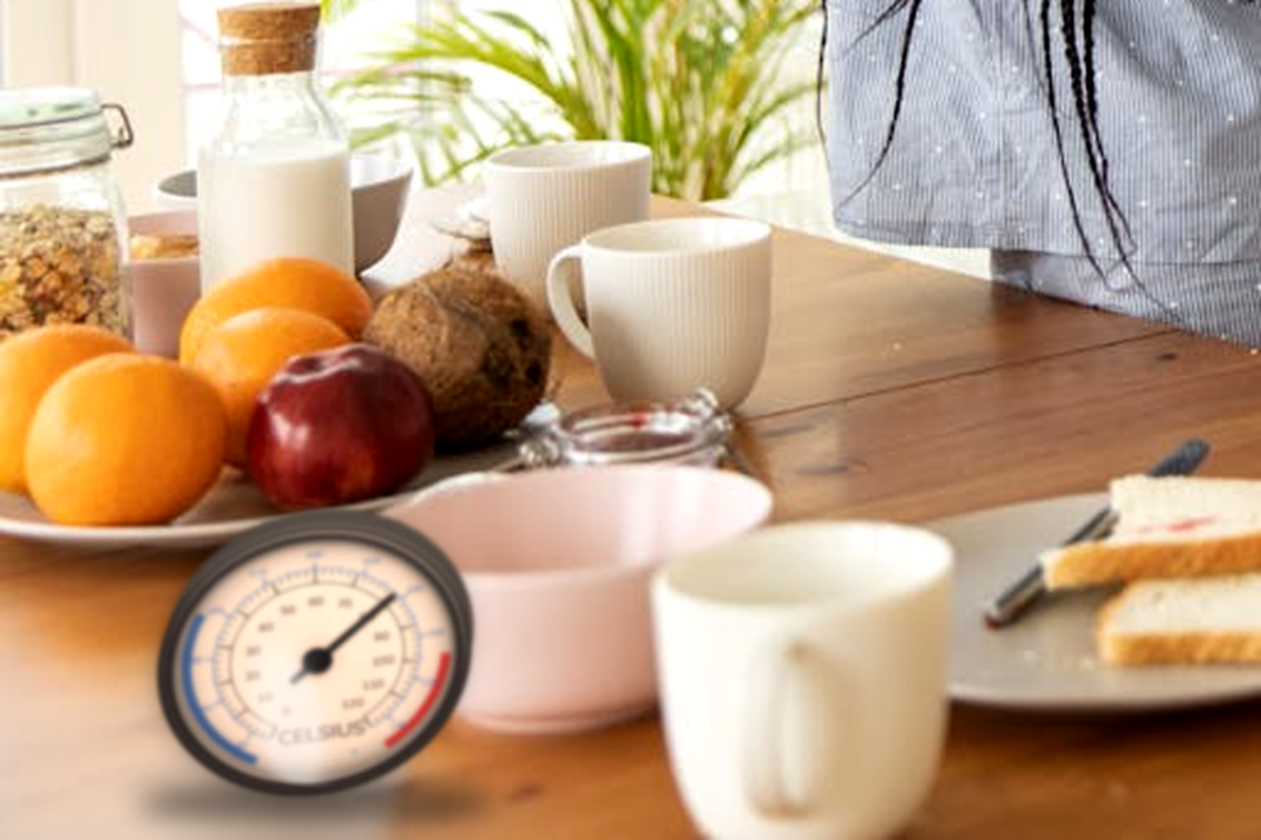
80; °C
